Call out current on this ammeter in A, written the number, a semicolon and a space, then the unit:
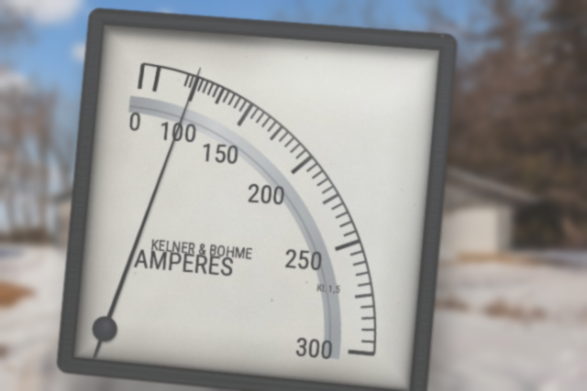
100; A
